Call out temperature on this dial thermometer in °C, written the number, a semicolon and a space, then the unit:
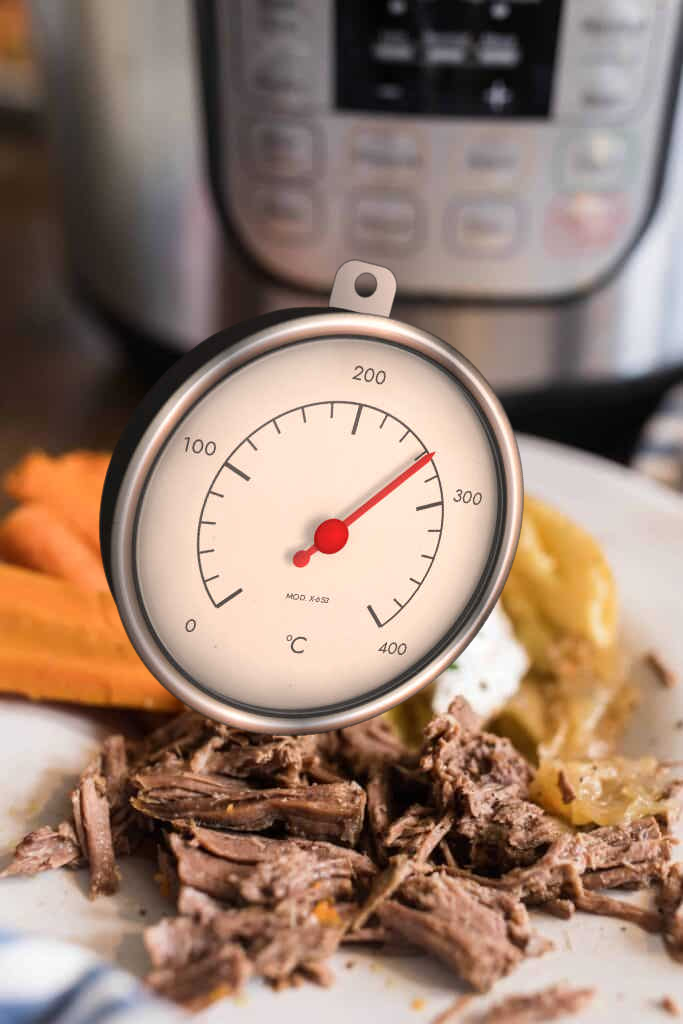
260; °C
